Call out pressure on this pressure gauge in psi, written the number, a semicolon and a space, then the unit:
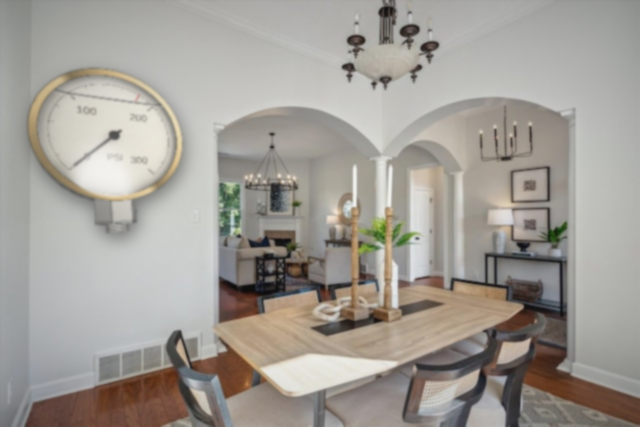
0; psi
